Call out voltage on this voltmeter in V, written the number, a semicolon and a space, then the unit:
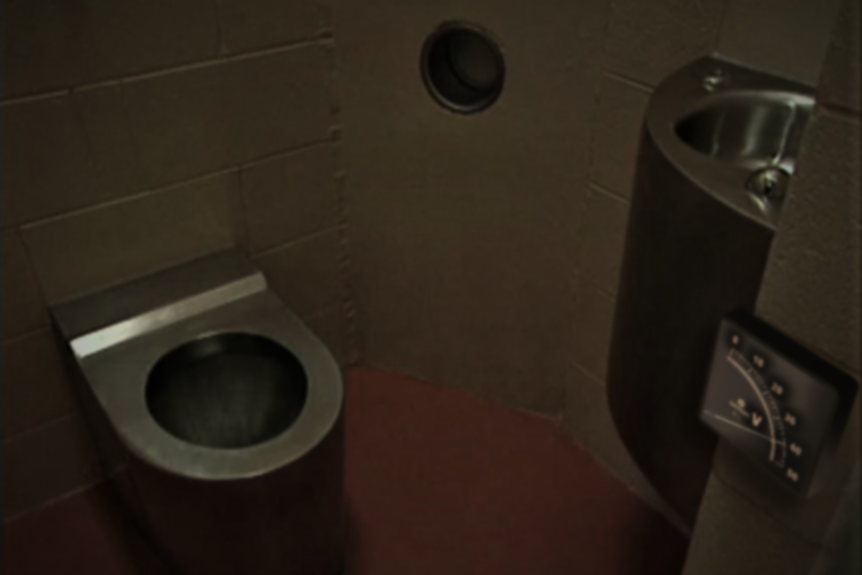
40; V
